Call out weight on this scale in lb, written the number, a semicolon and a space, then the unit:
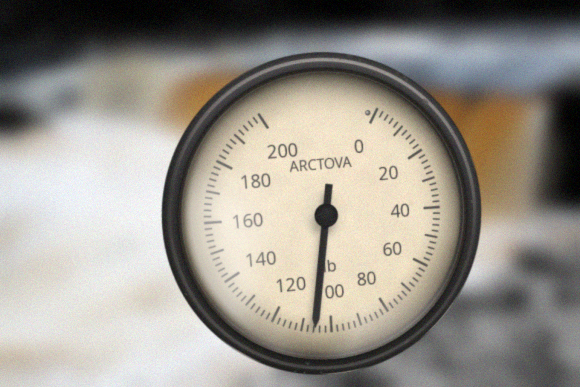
106; lb
